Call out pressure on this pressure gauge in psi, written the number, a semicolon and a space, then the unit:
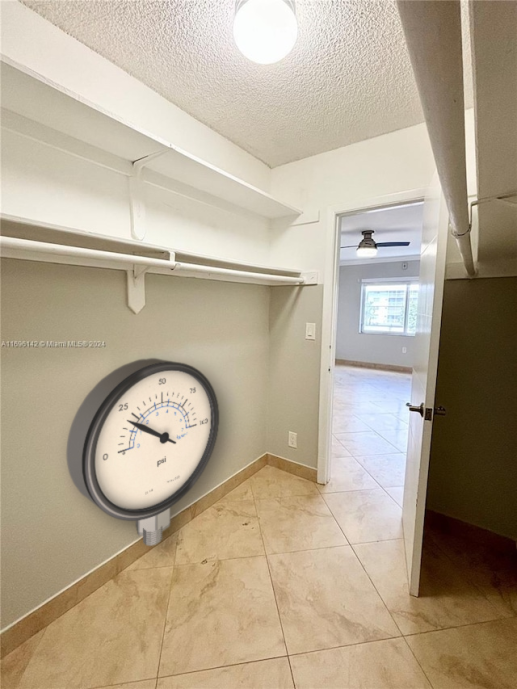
20; psi
